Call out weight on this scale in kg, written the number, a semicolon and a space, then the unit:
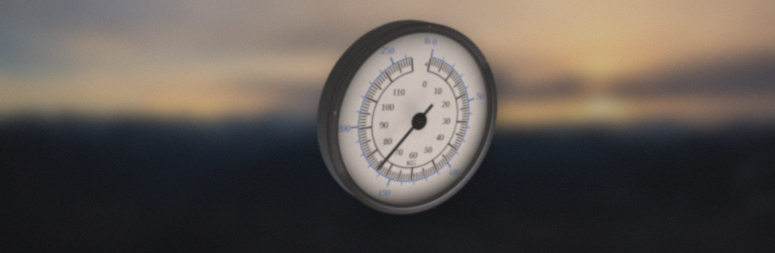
75; kg
